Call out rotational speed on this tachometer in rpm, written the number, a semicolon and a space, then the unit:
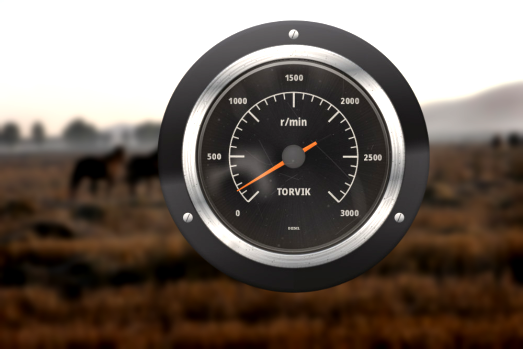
150; rpm
